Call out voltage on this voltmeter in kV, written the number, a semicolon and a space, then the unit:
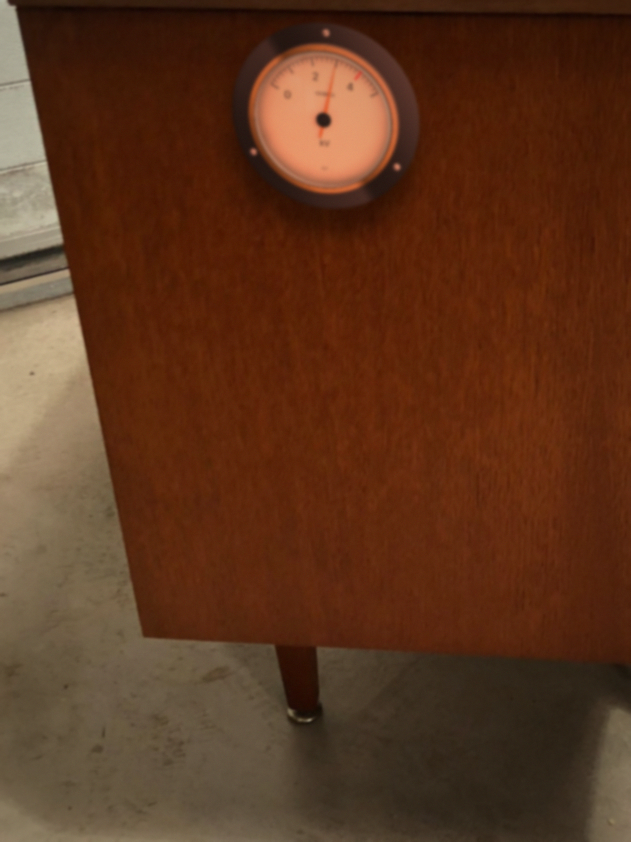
3; kV
